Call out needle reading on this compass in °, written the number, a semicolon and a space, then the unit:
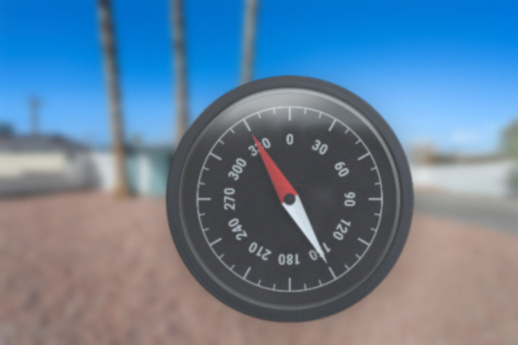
330; °
